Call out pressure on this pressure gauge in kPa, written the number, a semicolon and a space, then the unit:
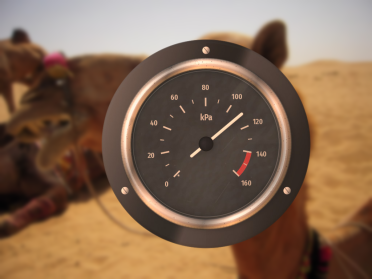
110; kPa
